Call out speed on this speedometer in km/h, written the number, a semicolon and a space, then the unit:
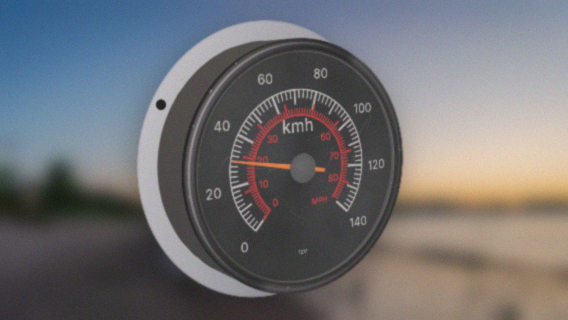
30; km/h
